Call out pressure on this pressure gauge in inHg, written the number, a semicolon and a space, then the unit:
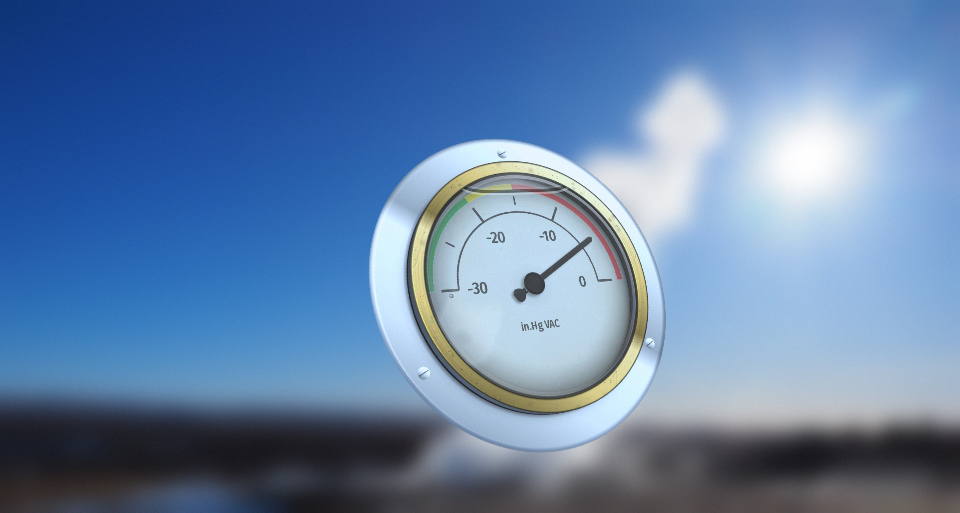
-5; inHg
